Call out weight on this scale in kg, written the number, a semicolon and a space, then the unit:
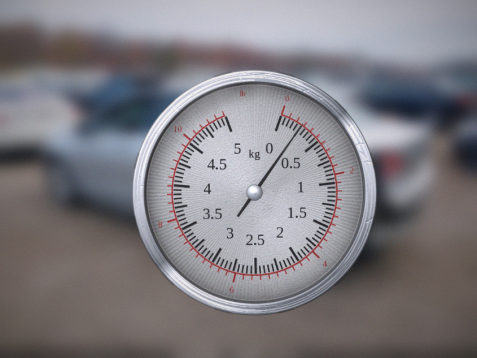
0.25; kg
